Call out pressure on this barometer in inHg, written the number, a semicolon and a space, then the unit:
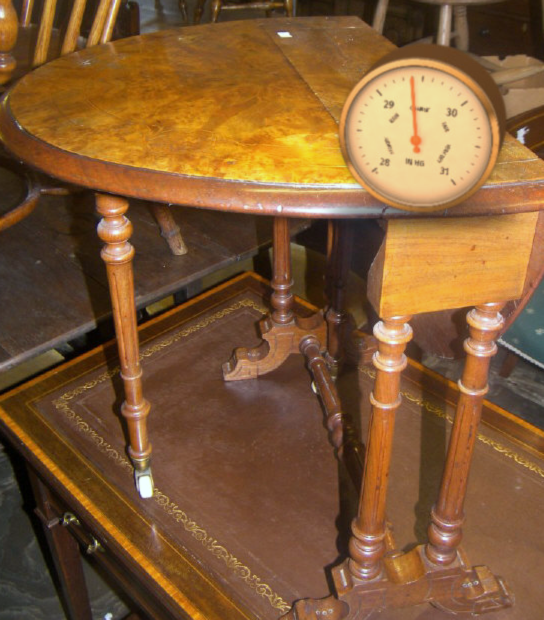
29.4; inHg
